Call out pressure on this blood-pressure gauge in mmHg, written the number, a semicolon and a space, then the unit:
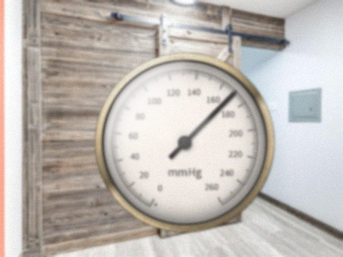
170; mmHg
